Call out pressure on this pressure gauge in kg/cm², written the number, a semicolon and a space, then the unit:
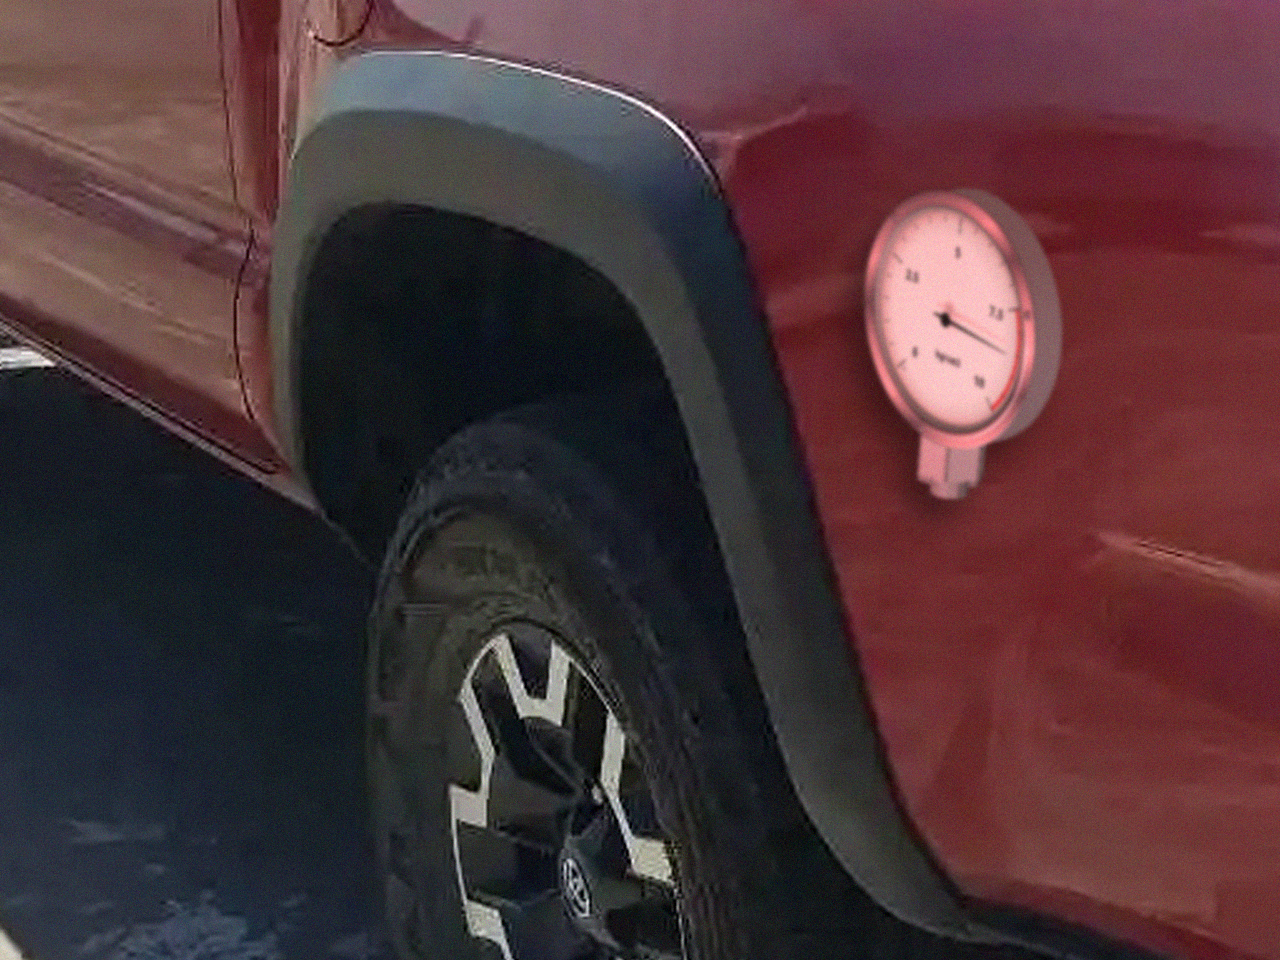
8.5; kg/cm²
